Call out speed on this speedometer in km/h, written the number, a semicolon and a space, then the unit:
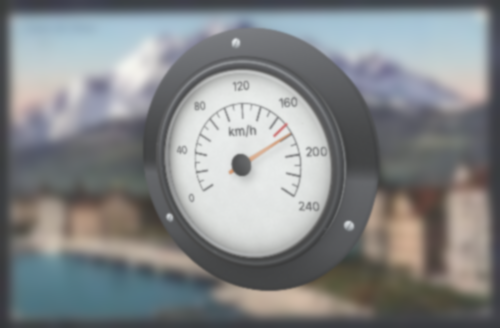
180; km/h
